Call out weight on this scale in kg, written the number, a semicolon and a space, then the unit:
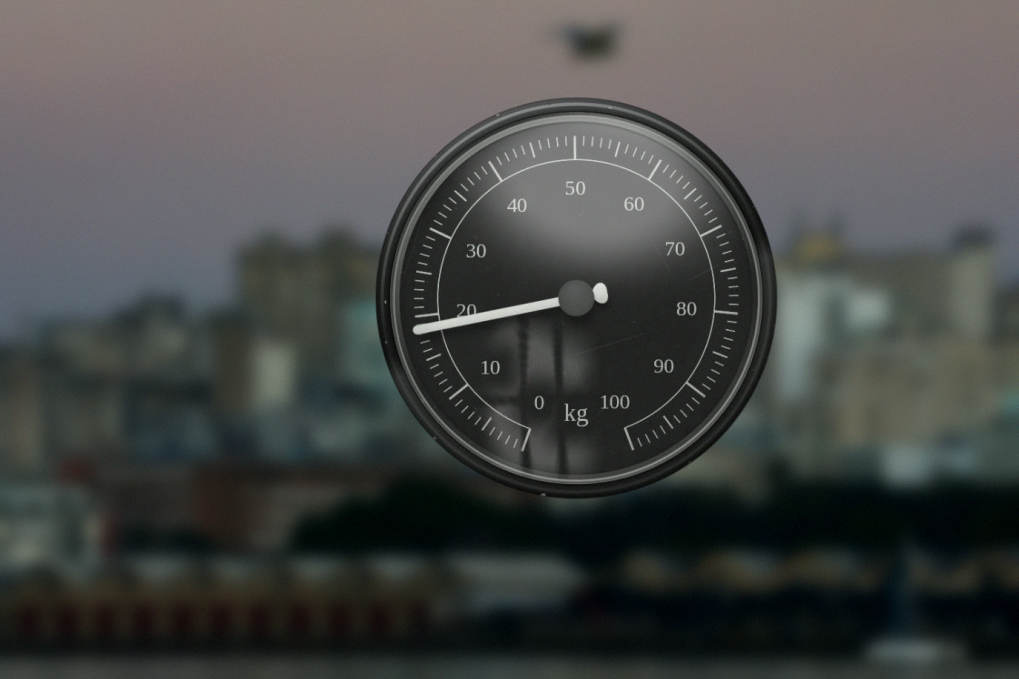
18.5; kg
